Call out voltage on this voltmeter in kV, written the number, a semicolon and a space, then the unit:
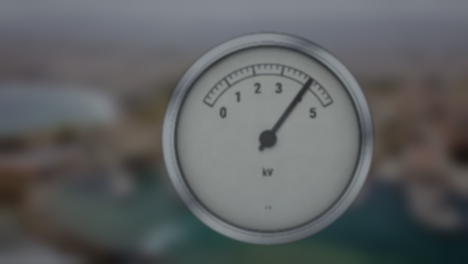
4; kV
